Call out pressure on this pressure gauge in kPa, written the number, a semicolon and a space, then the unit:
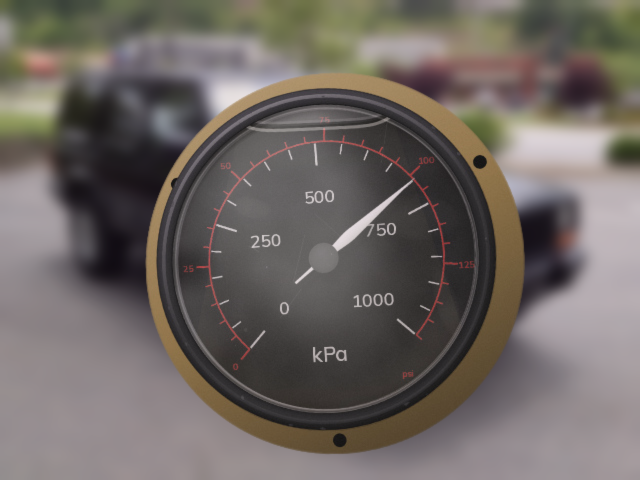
700; kPa
